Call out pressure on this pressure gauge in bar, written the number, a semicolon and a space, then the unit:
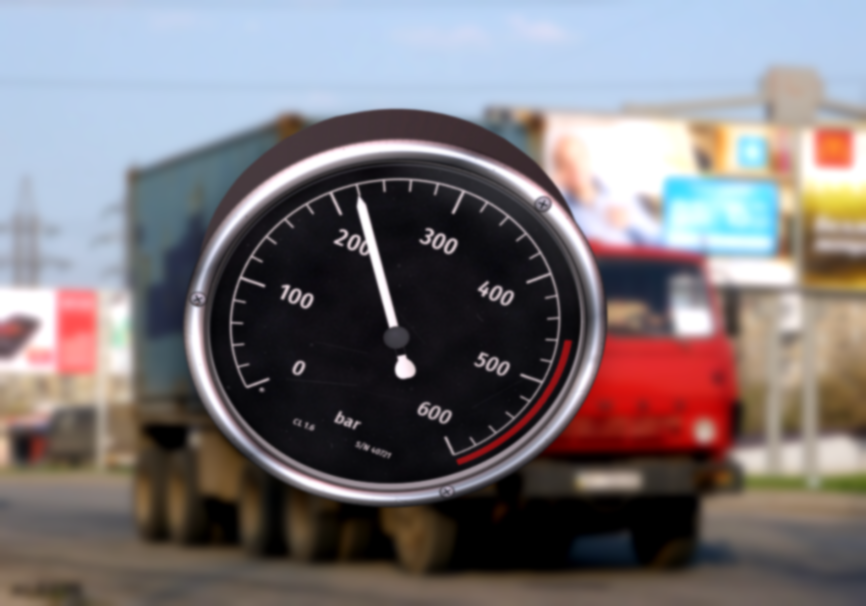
220; bar
